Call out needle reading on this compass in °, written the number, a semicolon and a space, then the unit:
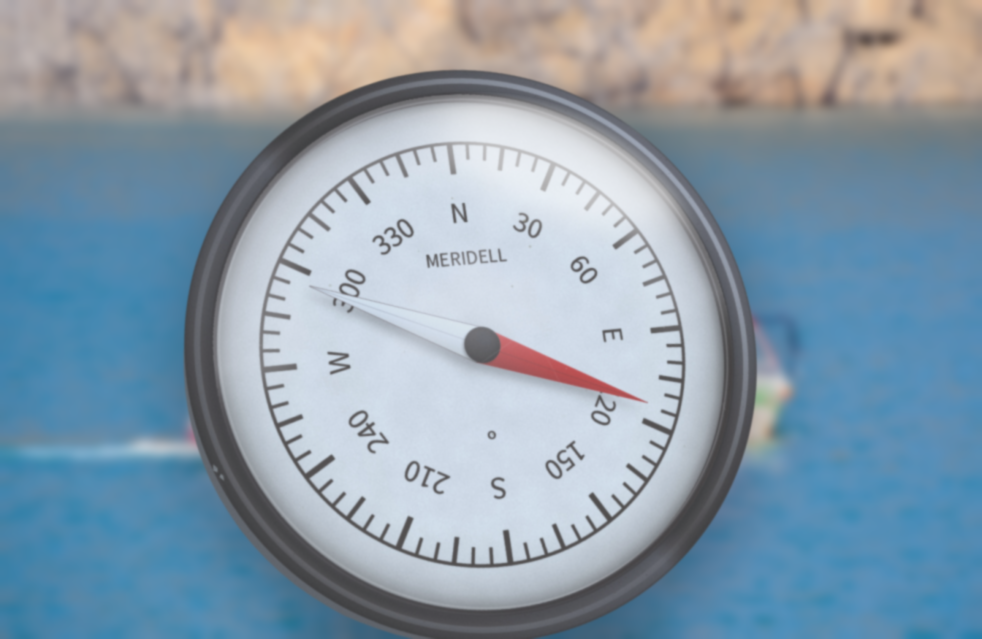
115; °
